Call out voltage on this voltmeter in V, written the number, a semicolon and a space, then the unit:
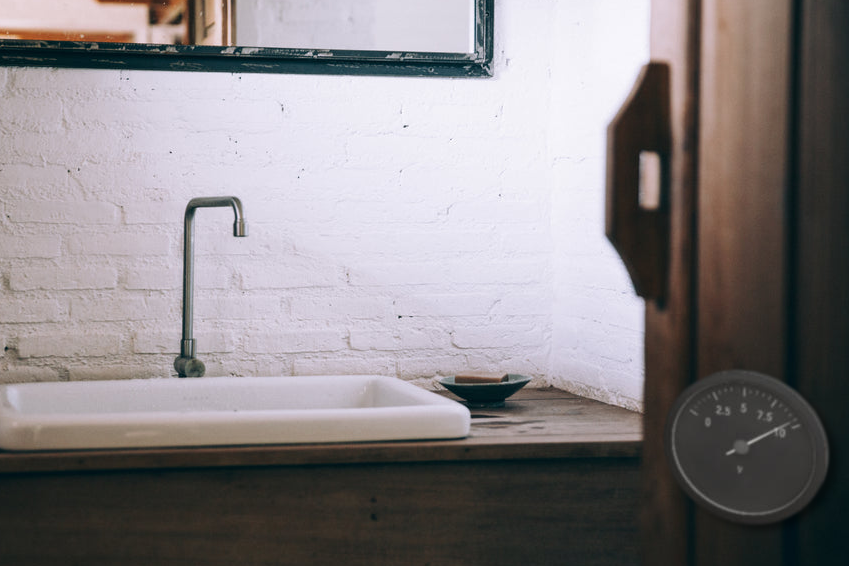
9.5; V
